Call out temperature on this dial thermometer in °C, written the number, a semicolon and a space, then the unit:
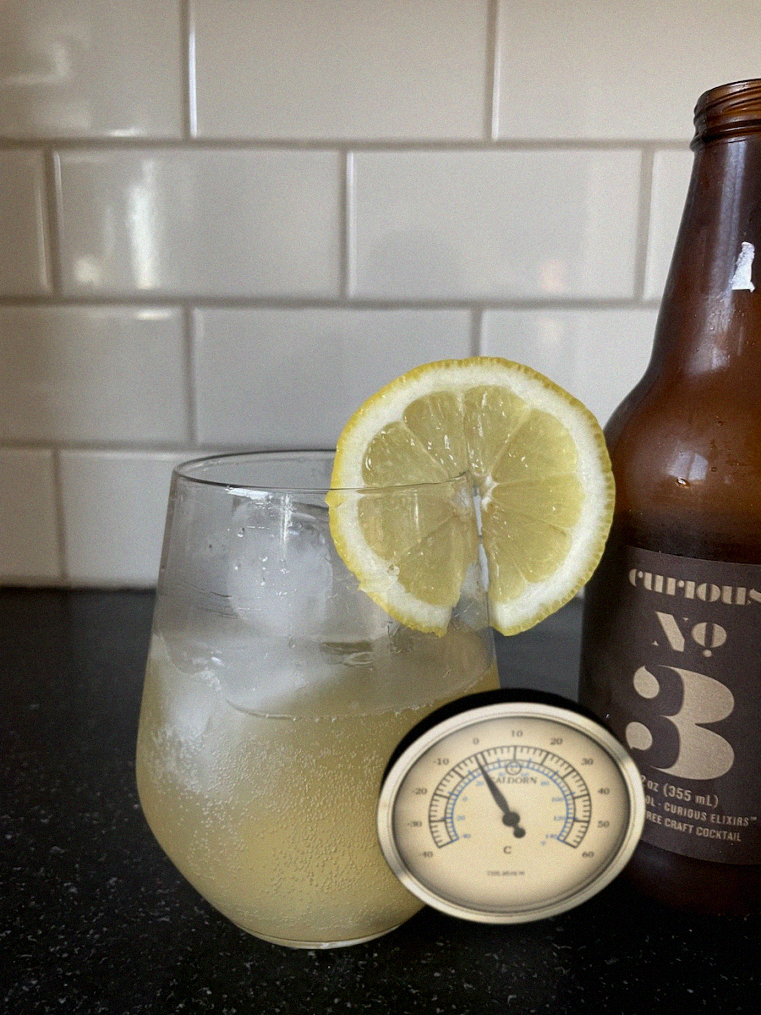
-2; °C
